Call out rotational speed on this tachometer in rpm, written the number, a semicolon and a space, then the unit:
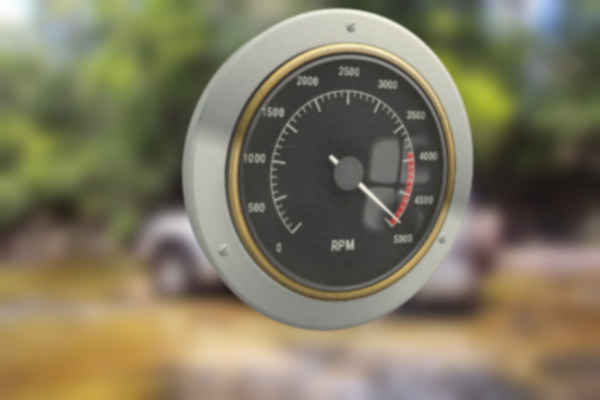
4900; rpm
